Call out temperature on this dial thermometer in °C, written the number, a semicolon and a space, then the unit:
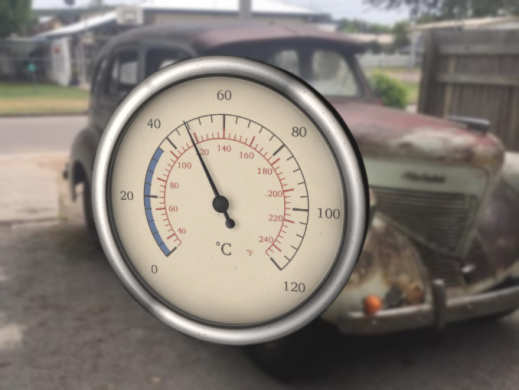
48; °C
